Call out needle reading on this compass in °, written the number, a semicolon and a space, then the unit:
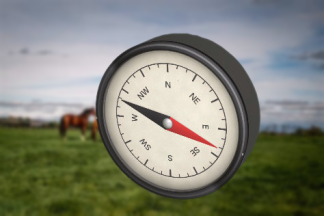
110; °
